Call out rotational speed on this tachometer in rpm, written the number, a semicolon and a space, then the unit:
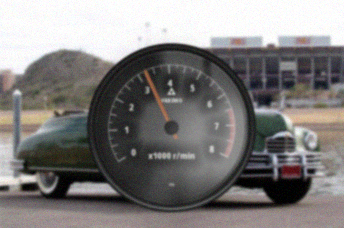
3250; rpm
